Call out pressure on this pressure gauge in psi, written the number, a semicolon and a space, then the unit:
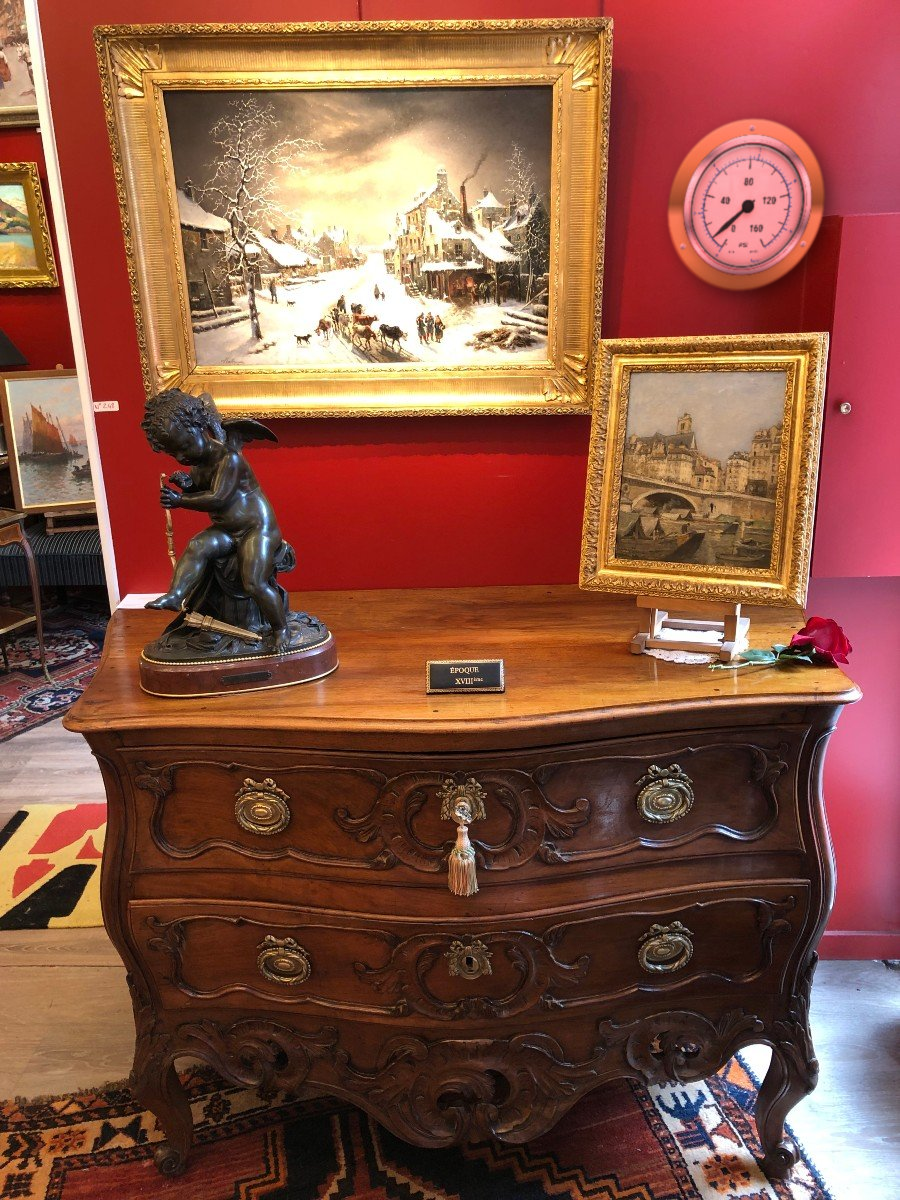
10; psi
